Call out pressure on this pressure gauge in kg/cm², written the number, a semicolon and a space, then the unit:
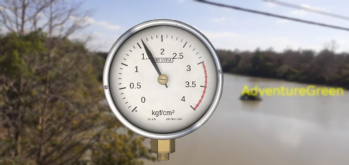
1.6; kg/cm²
